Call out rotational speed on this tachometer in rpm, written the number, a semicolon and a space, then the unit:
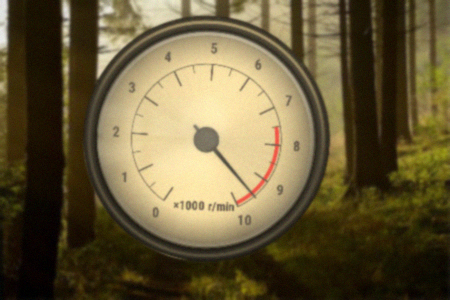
9500; rpm
